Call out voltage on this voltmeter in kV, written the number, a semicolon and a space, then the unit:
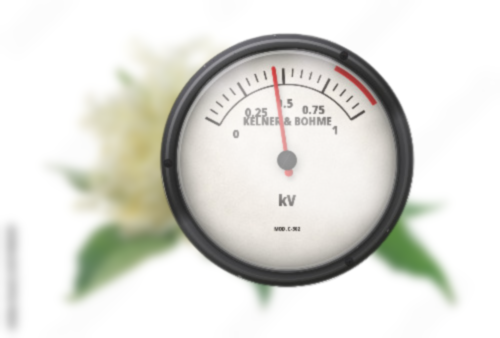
0.45; kV
